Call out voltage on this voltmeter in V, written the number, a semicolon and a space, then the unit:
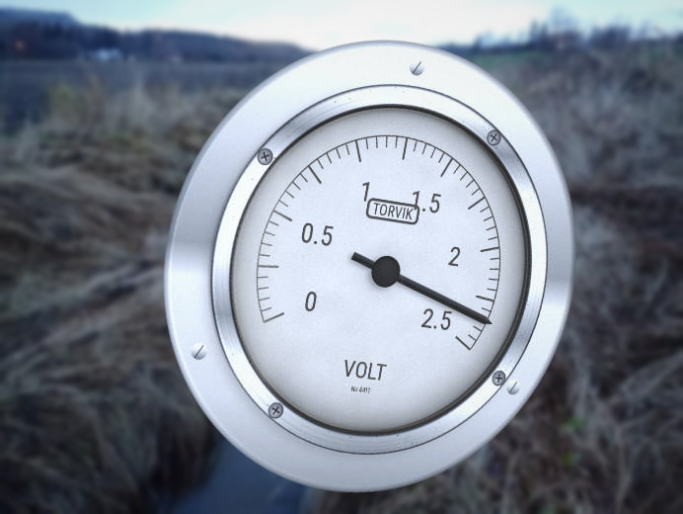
2.35; V
